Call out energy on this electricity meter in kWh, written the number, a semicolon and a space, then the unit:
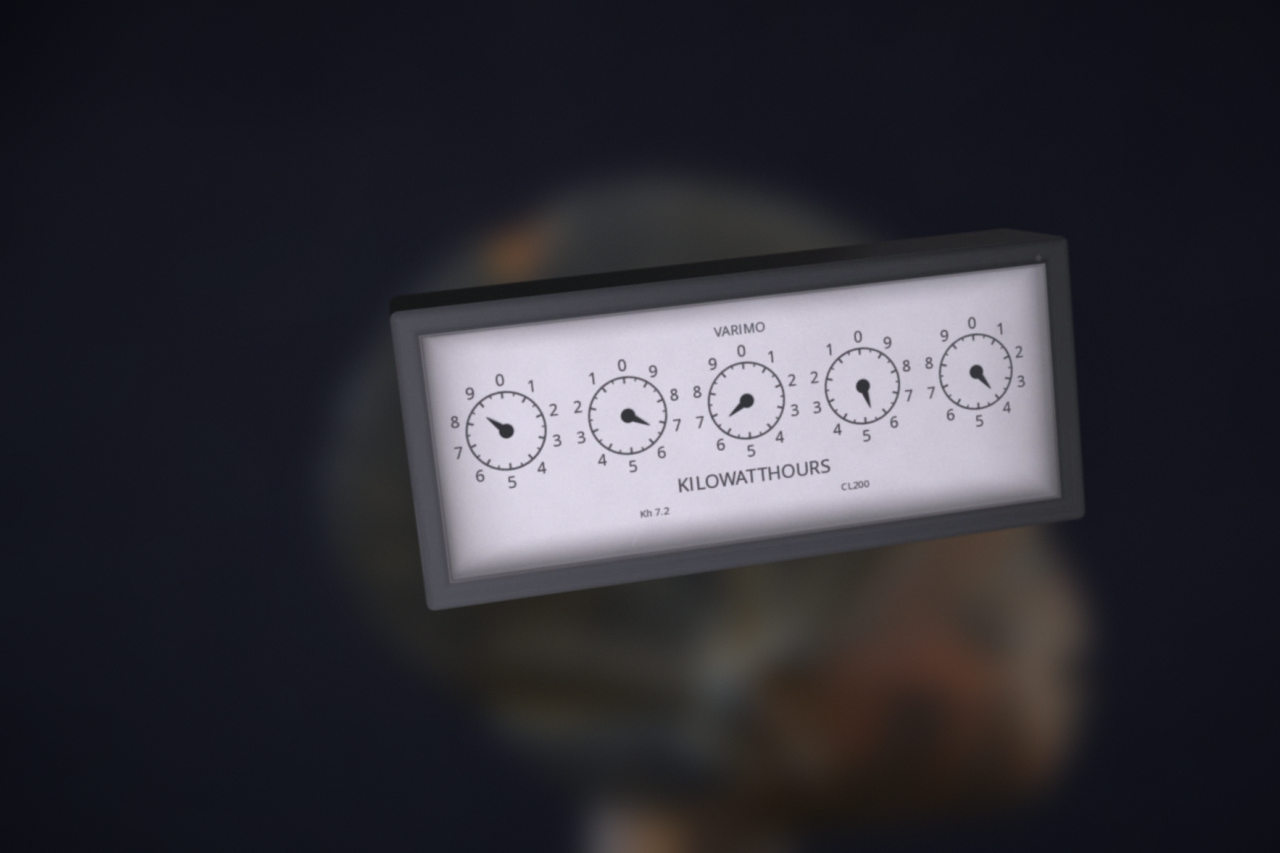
86654; kWh
